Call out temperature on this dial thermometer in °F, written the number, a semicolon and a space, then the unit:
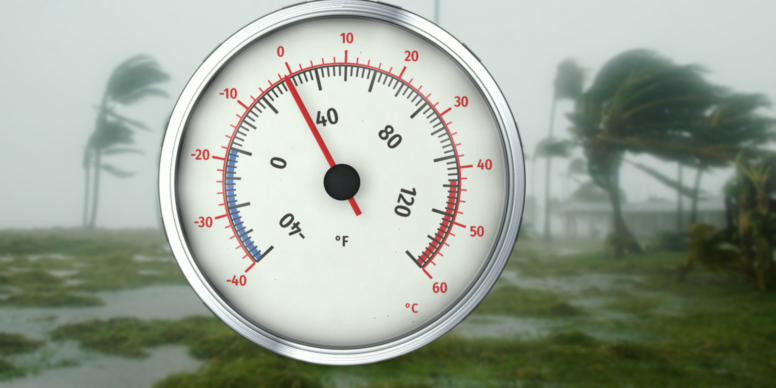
30; °F
